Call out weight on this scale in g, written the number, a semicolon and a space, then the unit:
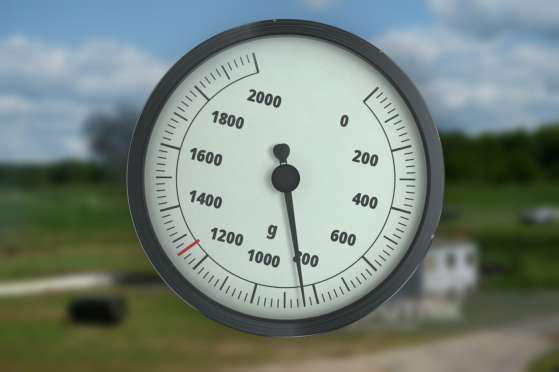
840; g
